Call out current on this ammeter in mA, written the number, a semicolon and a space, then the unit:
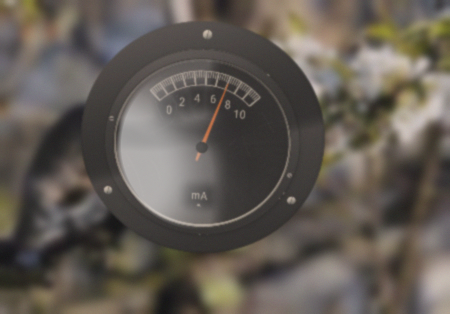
7; mA
